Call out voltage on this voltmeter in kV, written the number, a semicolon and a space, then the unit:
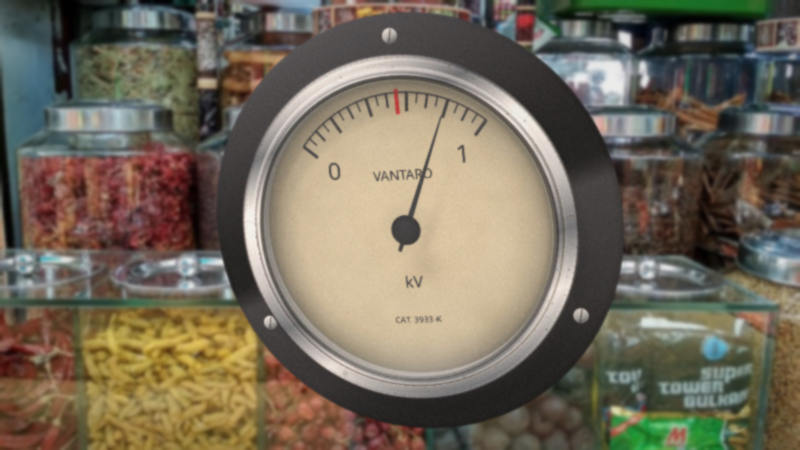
0.8; kV
